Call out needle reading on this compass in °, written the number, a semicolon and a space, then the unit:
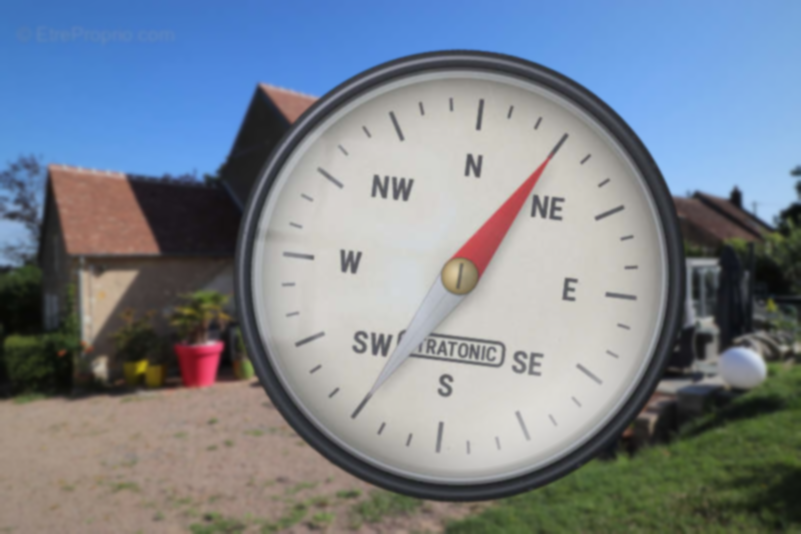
30; °
